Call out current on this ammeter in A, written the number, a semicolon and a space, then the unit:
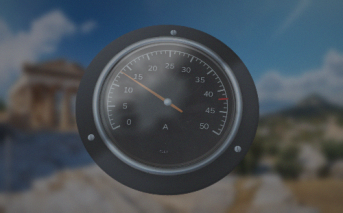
13; A
